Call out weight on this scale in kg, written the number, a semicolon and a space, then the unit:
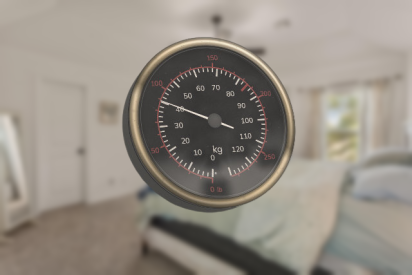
40; kg
